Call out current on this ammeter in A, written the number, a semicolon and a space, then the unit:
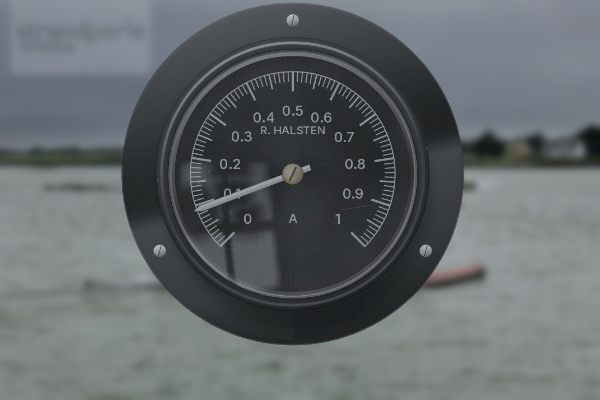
0.09; A
